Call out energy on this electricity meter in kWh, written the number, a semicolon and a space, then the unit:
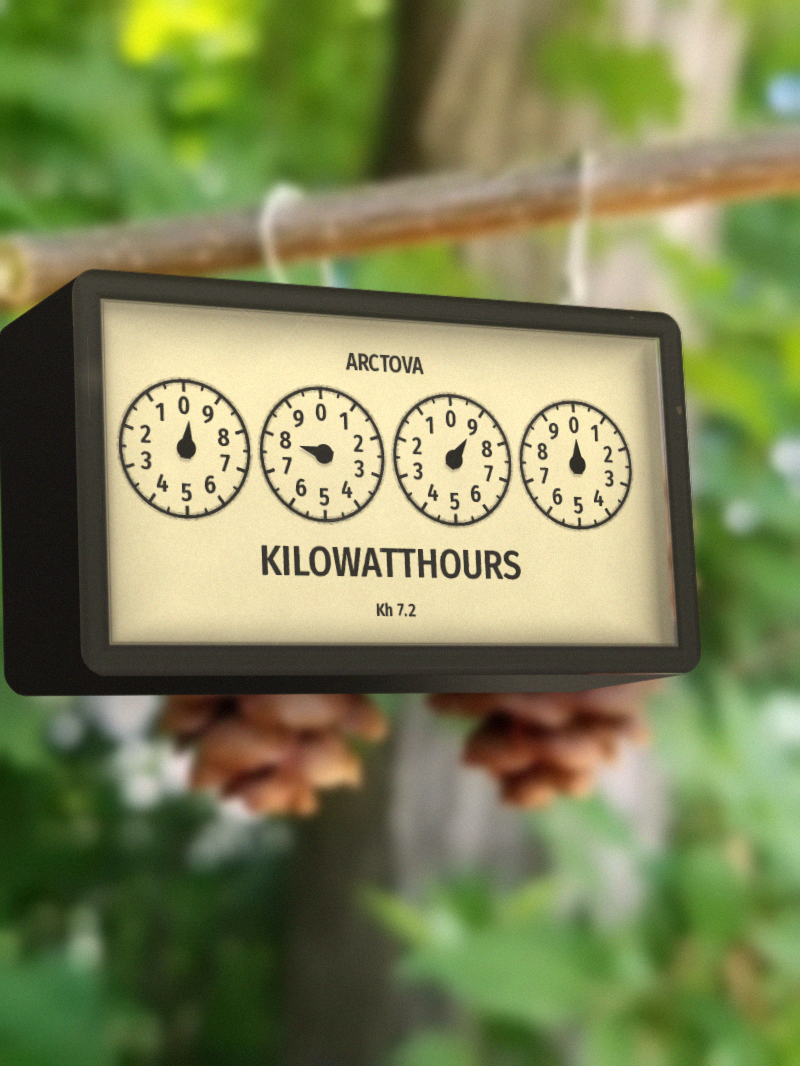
9790; kWh
